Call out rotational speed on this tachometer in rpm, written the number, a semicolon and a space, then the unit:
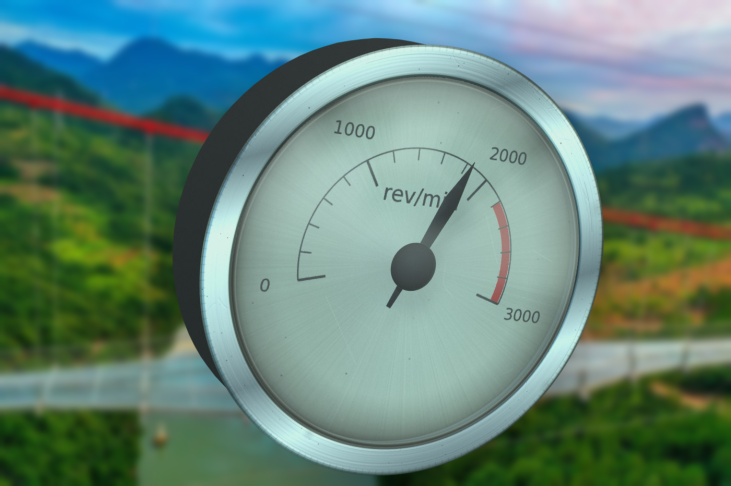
1800; rpm
